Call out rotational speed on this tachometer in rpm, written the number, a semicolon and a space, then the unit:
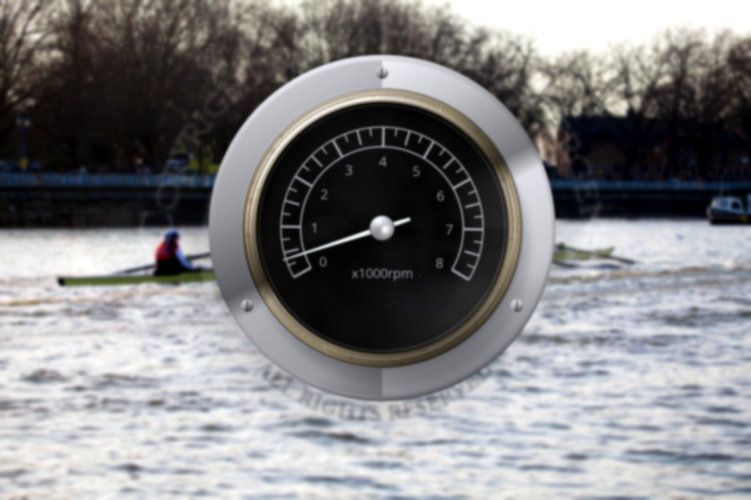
375; rpm
